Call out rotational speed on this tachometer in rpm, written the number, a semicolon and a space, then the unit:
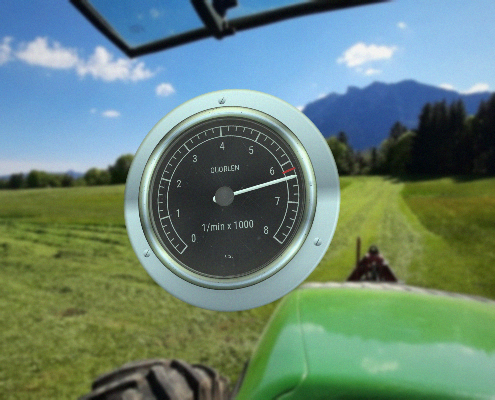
6400; rpm
